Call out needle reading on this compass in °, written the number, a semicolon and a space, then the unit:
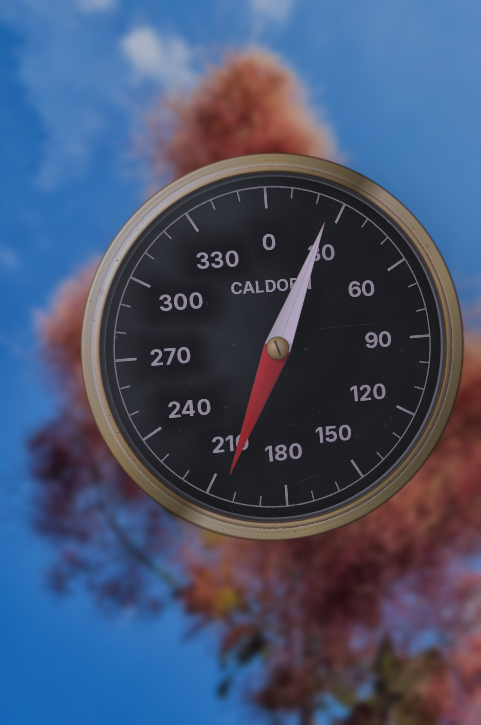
205; °
